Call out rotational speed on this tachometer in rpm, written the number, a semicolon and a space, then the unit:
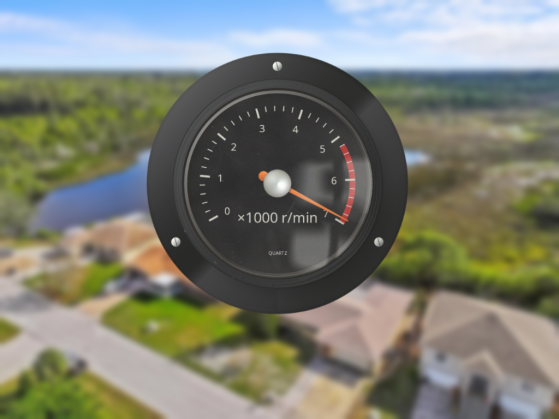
6900; rpm
